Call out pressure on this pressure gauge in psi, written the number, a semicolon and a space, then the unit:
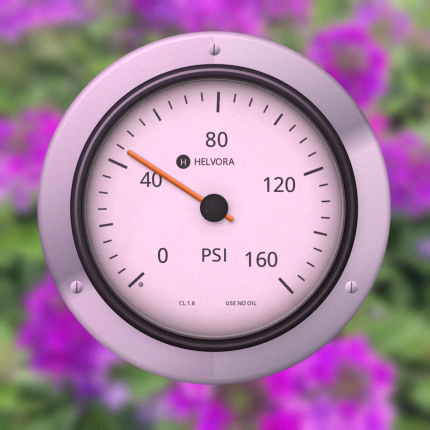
45; psi
